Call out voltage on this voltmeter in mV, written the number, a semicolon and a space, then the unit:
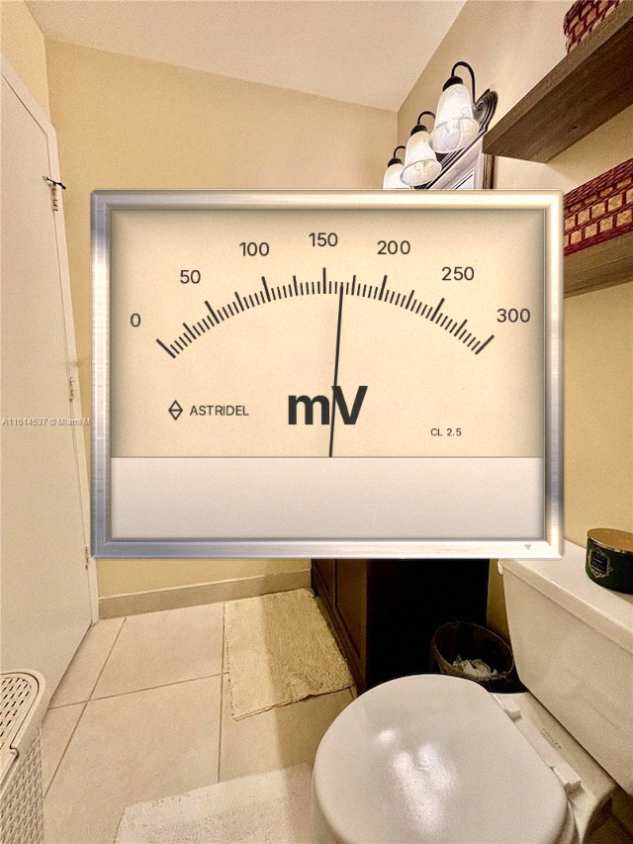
165; mV
